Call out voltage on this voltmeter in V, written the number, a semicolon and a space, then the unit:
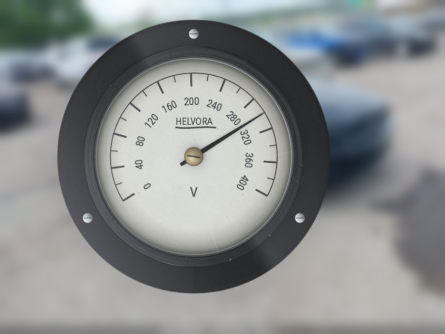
300; V
